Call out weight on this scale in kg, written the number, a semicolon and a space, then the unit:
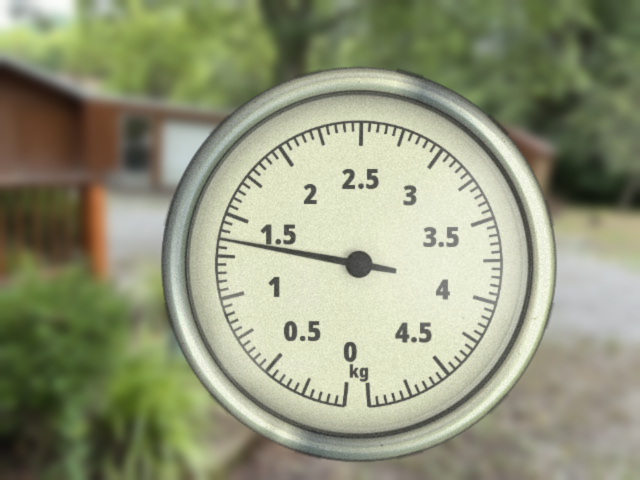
1.35; kg
